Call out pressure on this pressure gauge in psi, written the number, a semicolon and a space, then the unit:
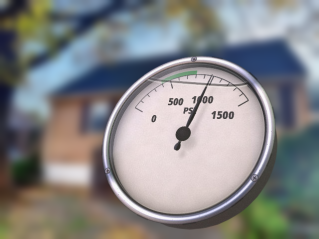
1000; psi
